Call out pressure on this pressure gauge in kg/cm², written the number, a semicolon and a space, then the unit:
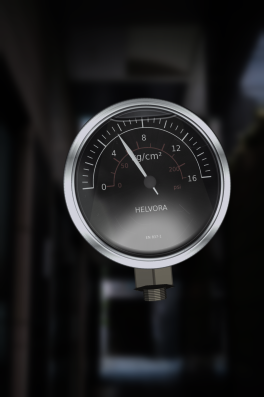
5.5; kg/cm²
